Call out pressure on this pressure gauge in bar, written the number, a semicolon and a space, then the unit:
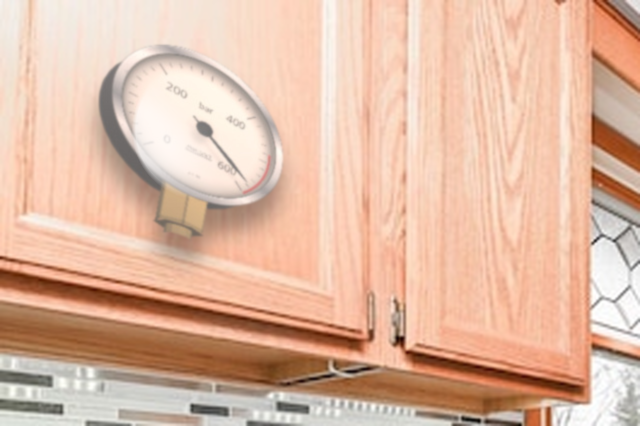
580; bar
